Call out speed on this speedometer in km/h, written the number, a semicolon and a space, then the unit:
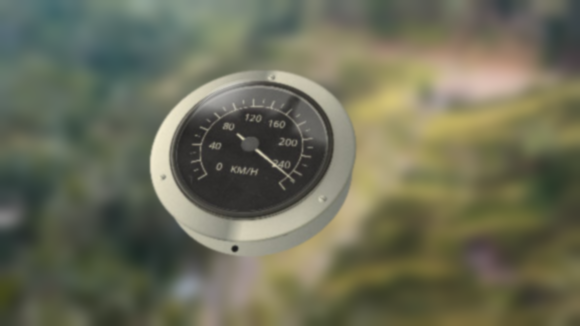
250; km/h
